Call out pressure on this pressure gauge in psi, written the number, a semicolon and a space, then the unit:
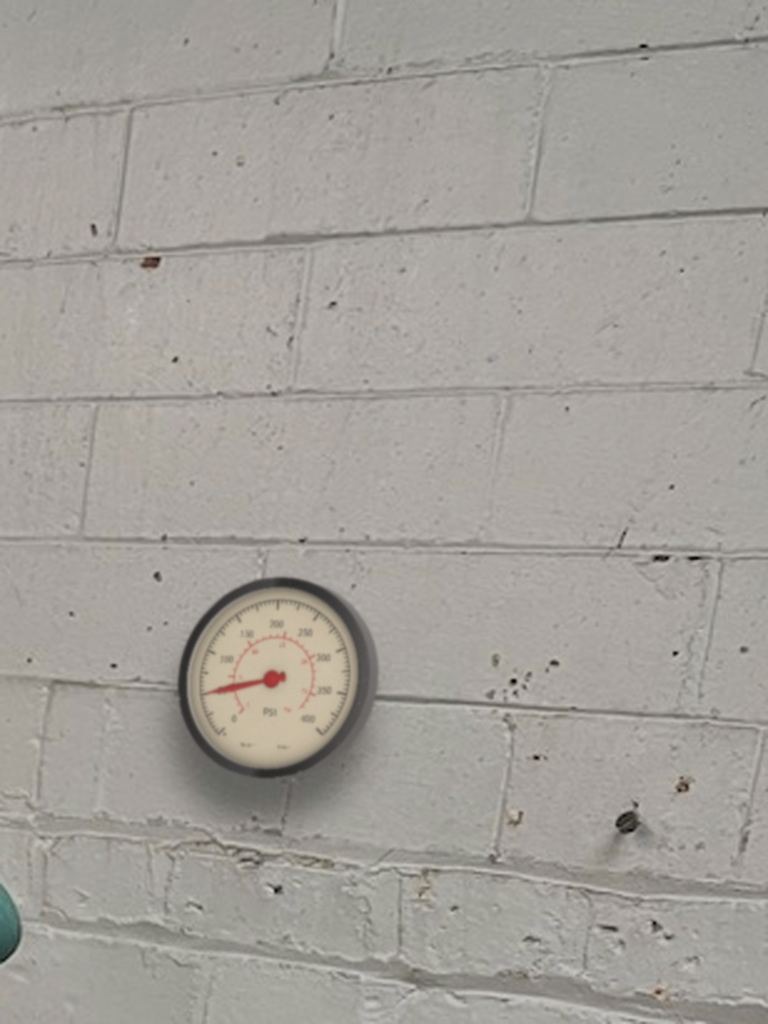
50; psi
